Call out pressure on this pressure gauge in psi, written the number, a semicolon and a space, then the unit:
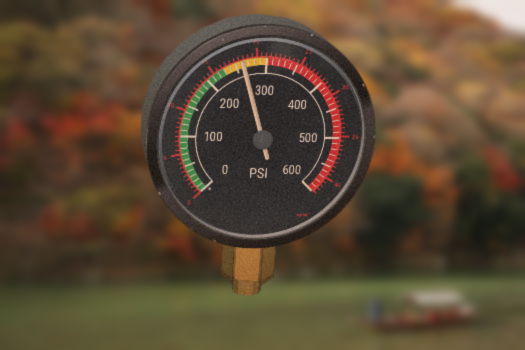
260; psi
